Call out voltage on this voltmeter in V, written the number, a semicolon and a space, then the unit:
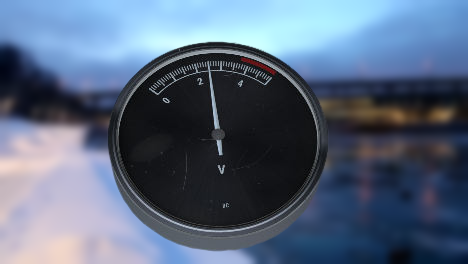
2.5; V
